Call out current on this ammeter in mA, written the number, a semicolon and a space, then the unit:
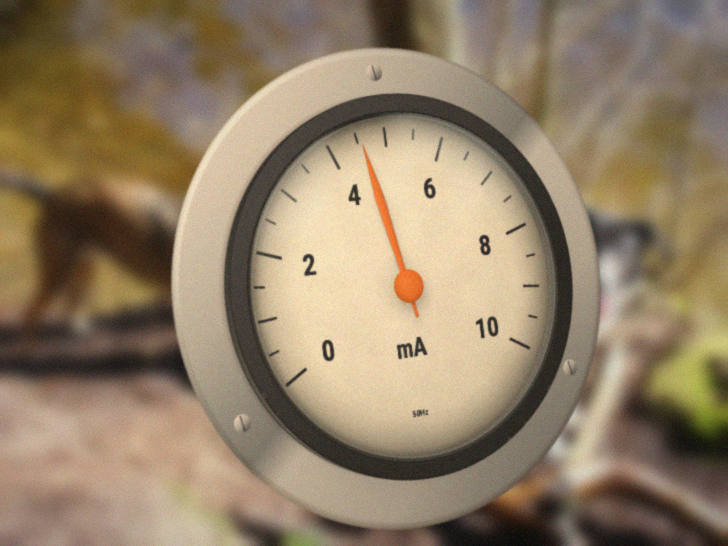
4.5; mA
